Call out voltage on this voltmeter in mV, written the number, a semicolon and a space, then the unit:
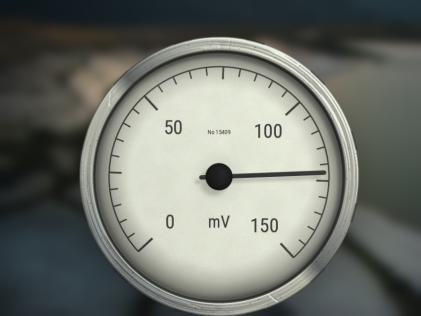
122.5; mV
